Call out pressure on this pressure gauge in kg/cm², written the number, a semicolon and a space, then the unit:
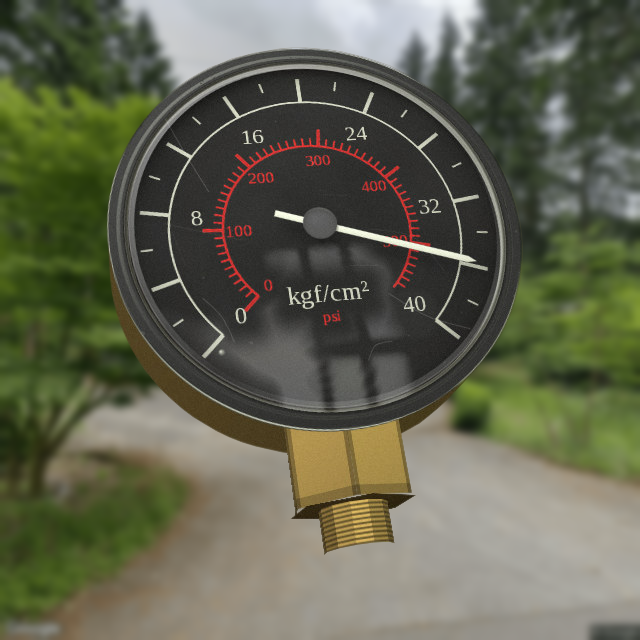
36; kg/cm²
